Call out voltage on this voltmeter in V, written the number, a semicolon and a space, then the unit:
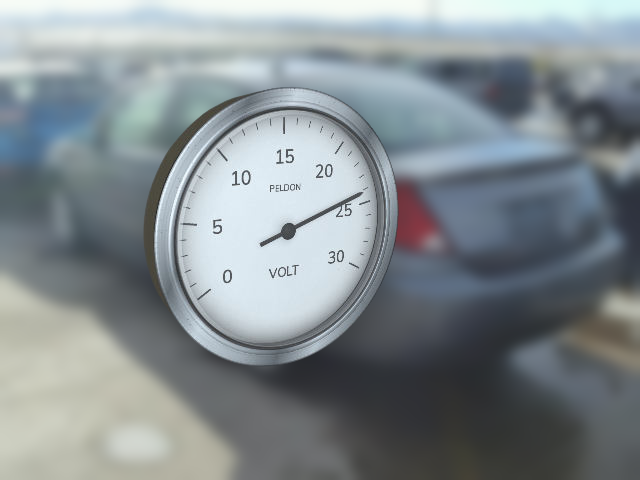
24; V
